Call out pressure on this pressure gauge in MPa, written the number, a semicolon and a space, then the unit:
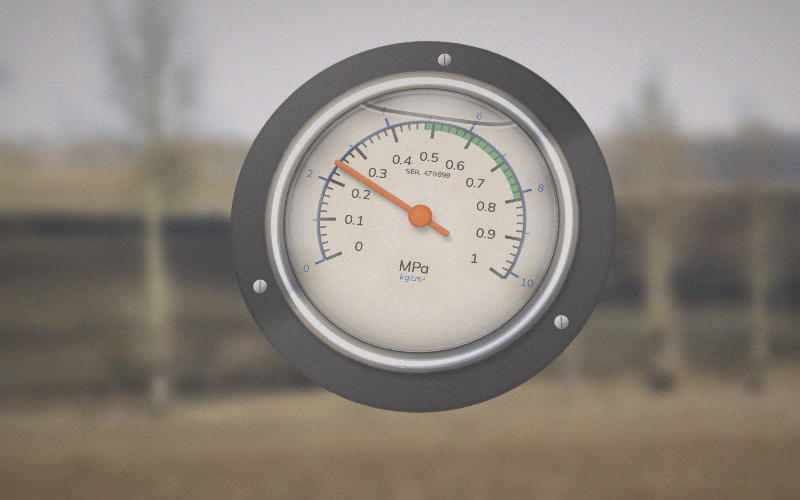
0.24; MPa
